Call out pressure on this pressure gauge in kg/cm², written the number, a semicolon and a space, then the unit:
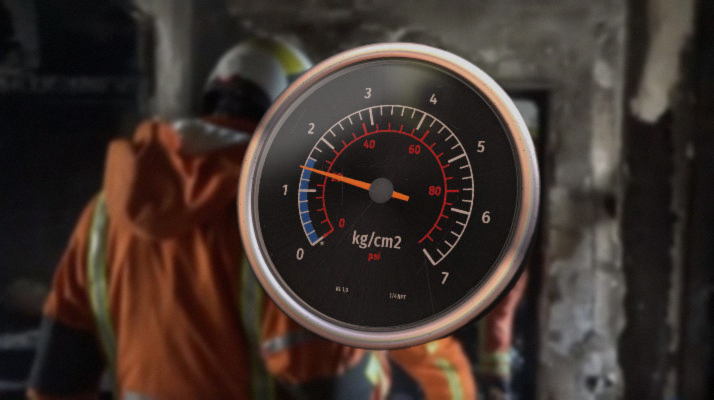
1.4; kg/cm²
